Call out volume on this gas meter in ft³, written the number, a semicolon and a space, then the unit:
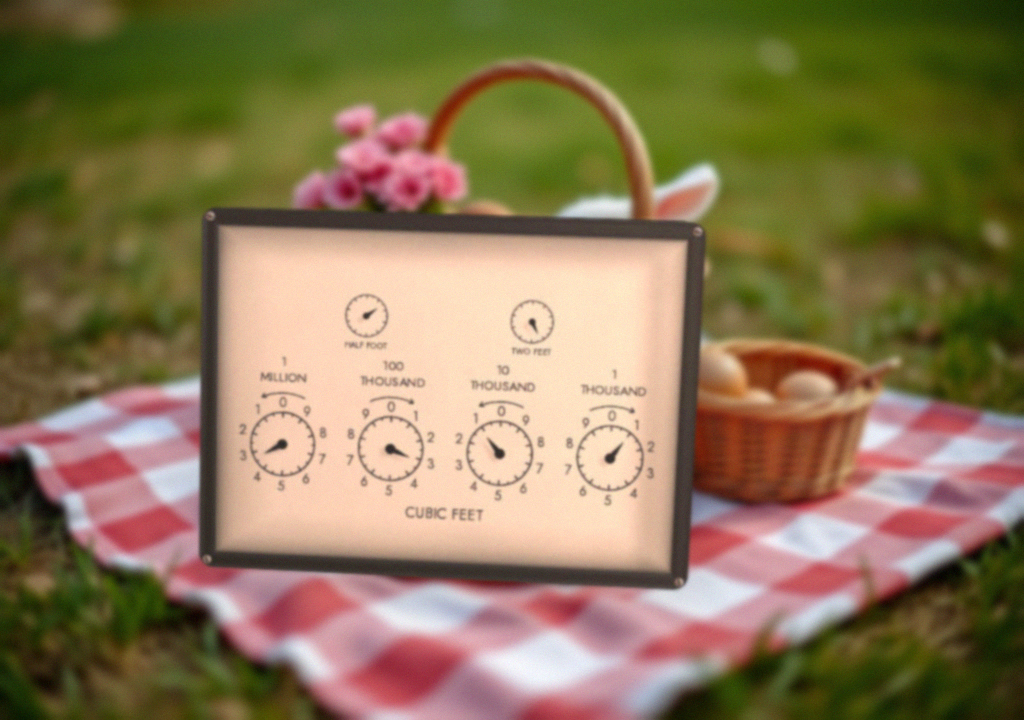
331100; ft³
